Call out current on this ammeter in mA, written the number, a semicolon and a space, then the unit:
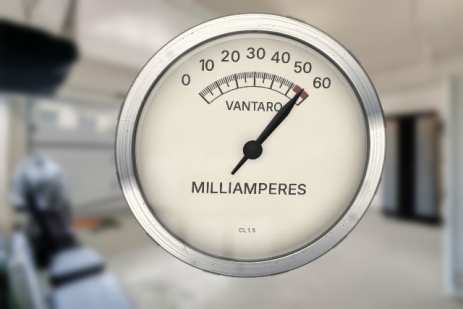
55; mA
